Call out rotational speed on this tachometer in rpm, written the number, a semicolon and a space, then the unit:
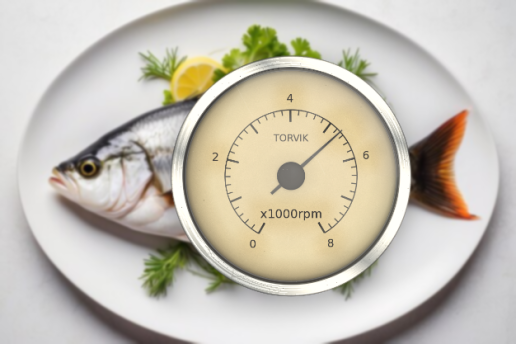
5300; rpm
